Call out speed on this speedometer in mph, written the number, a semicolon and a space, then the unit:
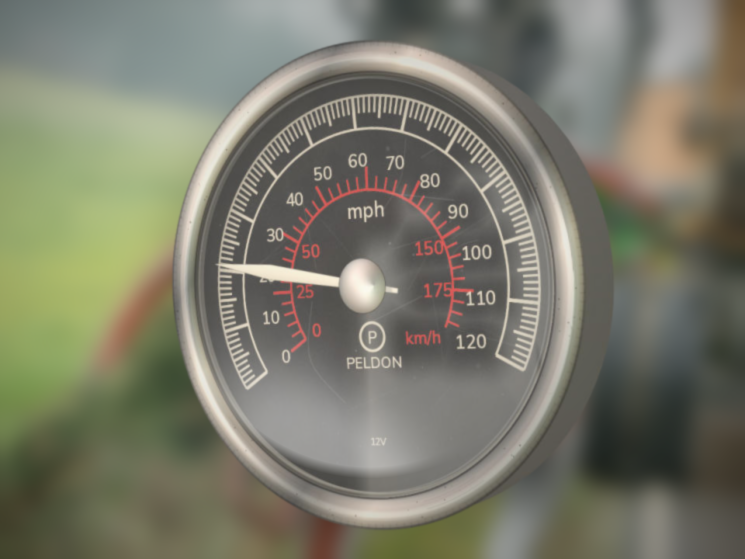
21; mph
